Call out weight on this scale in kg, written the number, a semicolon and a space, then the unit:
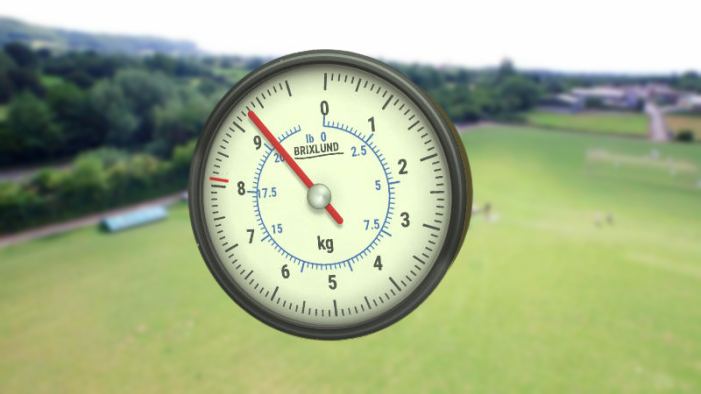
9.3; kg
